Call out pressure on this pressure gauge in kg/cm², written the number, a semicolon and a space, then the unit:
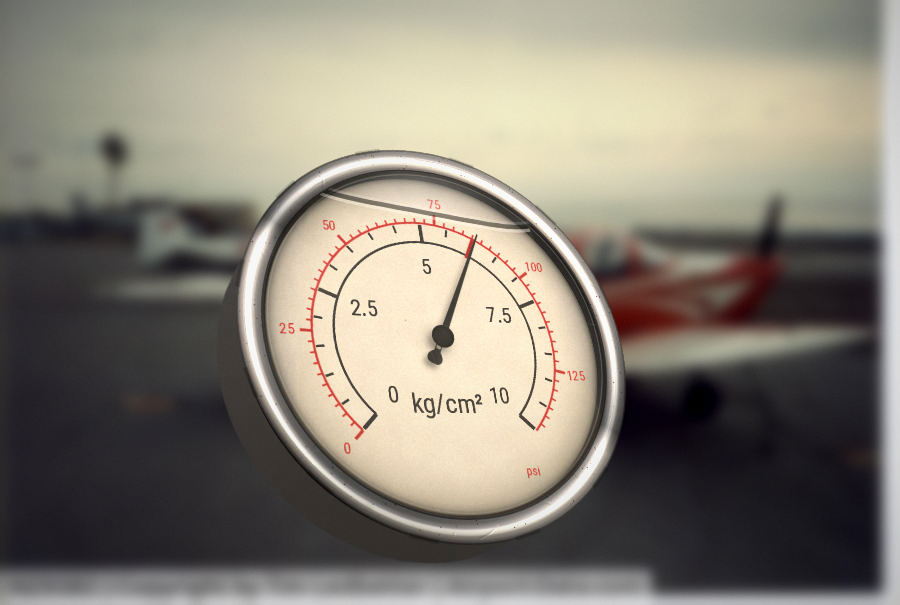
6; kg/cm²
